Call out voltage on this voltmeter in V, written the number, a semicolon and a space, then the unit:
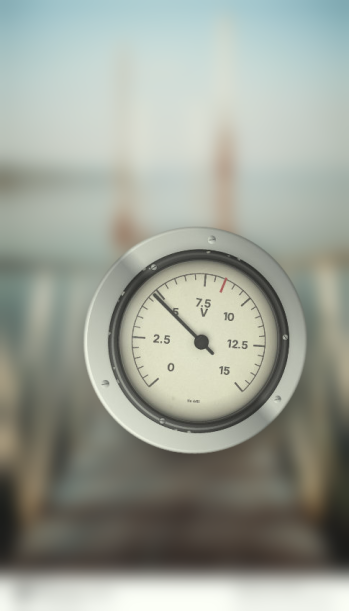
4.75; V
